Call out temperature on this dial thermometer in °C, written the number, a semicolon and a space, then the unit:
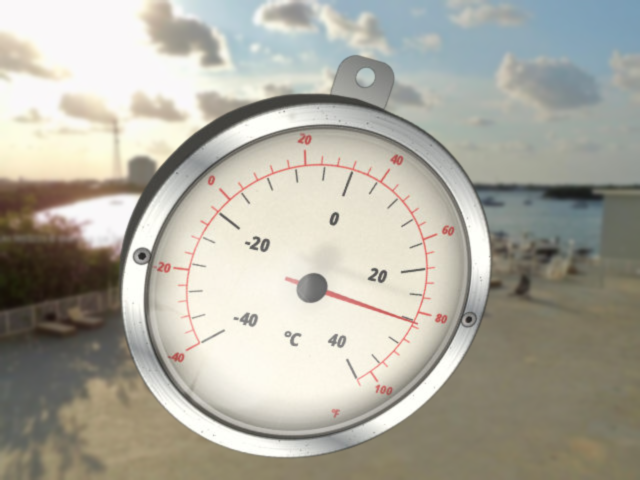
28; °C
